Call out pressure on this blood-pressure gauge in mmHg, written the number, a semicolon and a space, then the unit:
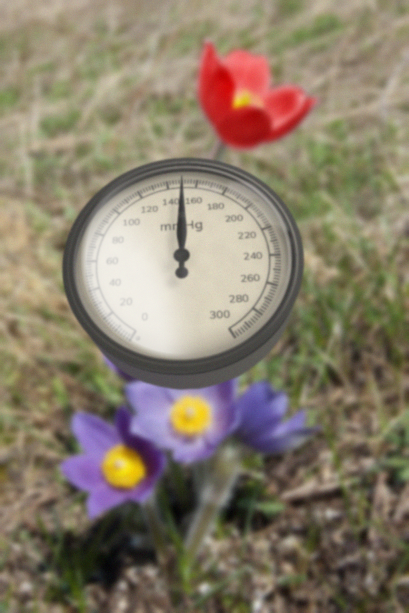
150; mmHg
